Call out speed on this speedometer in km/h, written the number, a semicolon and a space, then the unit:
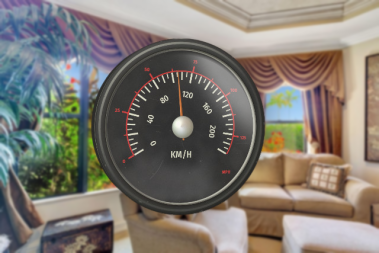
105; km/h
